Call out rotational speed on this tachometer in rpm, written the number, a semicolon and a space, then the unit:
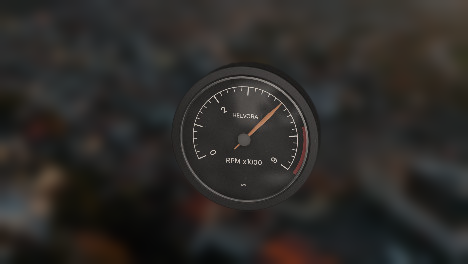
4000; rpm
